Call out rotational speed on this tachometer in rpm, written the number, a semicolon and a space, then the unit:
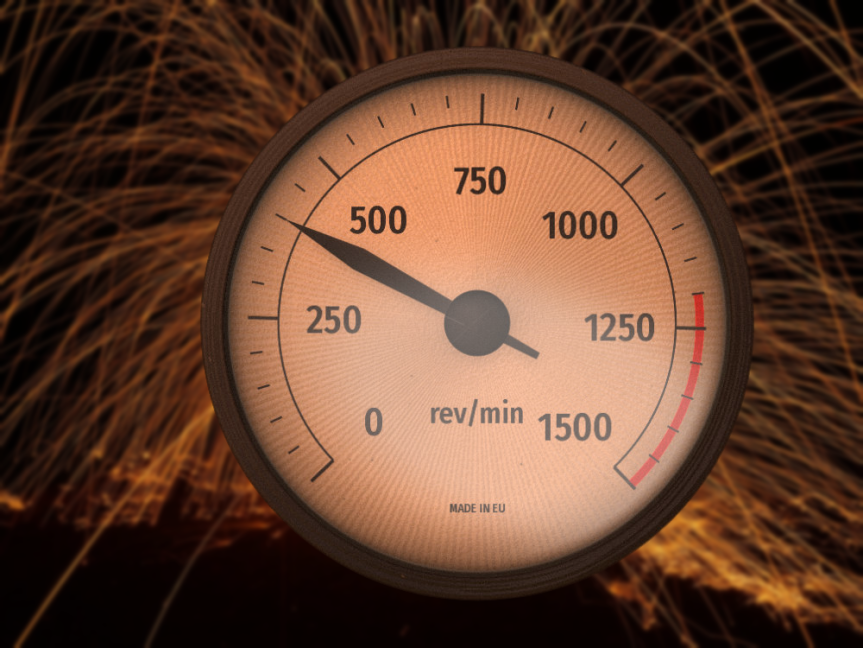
400; rpm
